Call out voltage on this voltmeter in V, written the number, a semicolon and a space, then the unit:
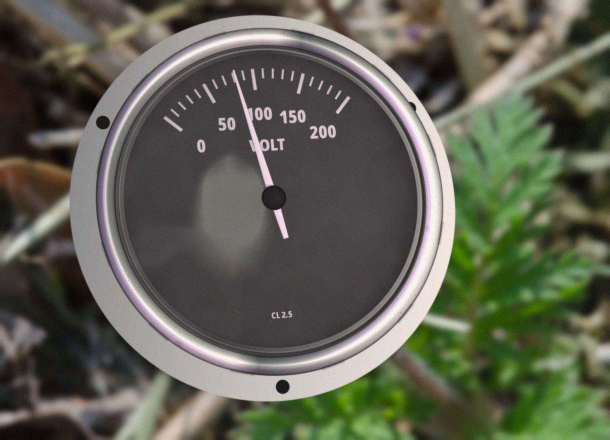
80; V
